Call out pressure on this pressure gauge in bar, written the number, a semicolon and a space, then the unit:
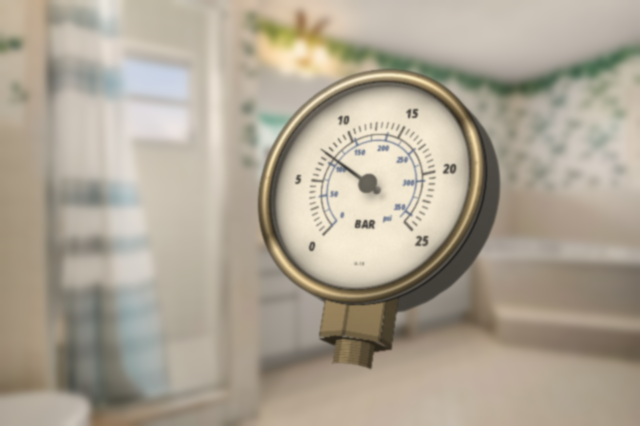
7.5; bar
